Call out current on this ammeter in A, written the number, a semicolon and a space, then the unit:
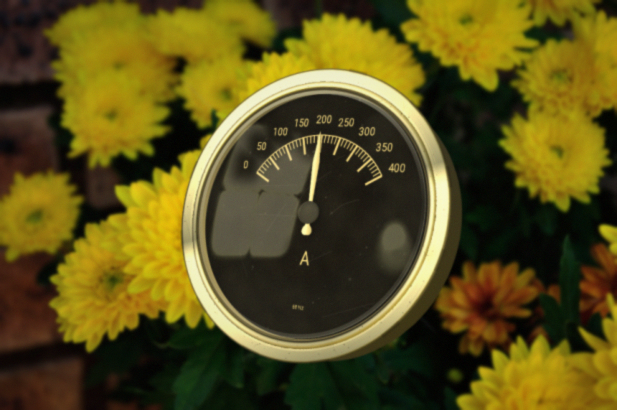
200; A
